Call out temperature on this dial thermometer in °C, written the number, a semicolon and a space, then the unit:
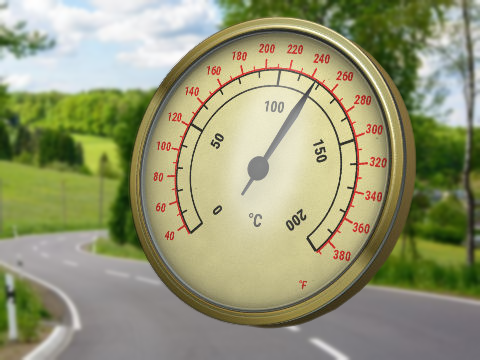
120; °C
